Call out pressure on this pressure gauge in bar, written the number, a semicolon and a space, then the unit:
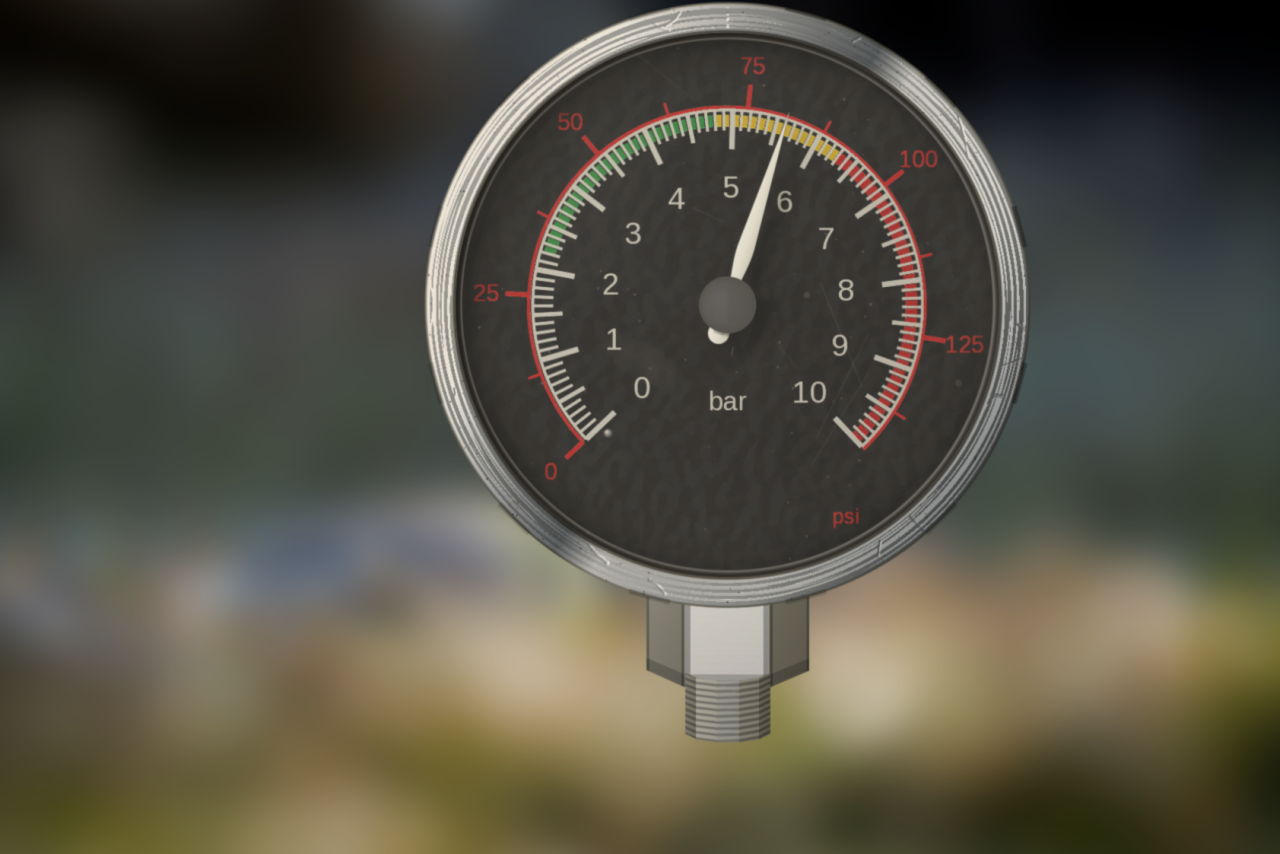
5.6; bar
